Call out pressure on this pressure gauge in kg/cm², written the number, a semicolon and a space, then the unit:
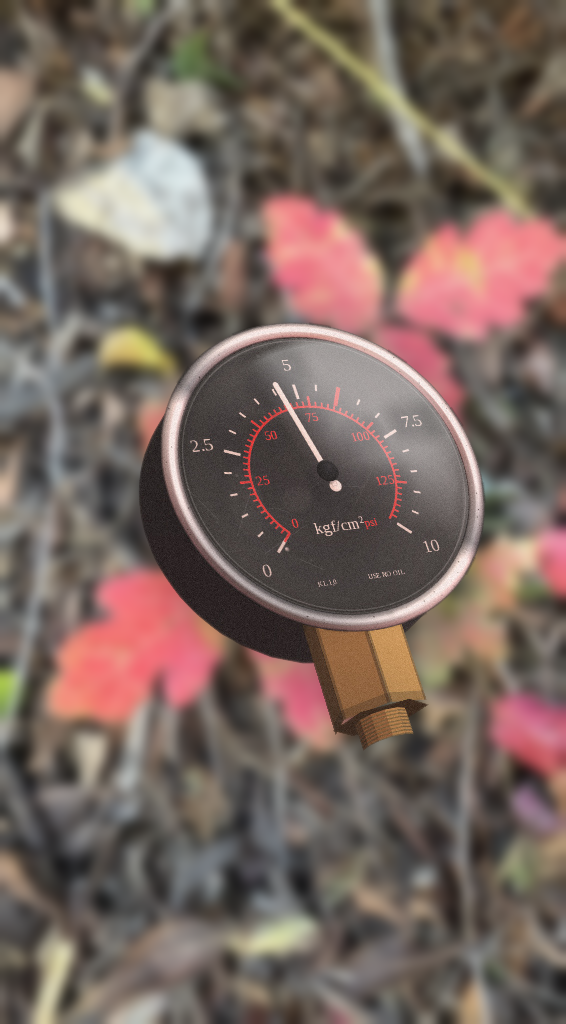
4.5; kg/cm²
